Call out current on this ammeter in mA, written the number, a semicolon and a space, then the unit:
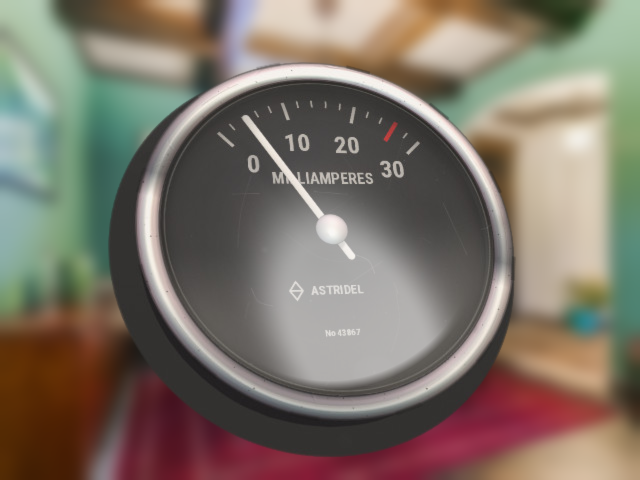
4; mA
